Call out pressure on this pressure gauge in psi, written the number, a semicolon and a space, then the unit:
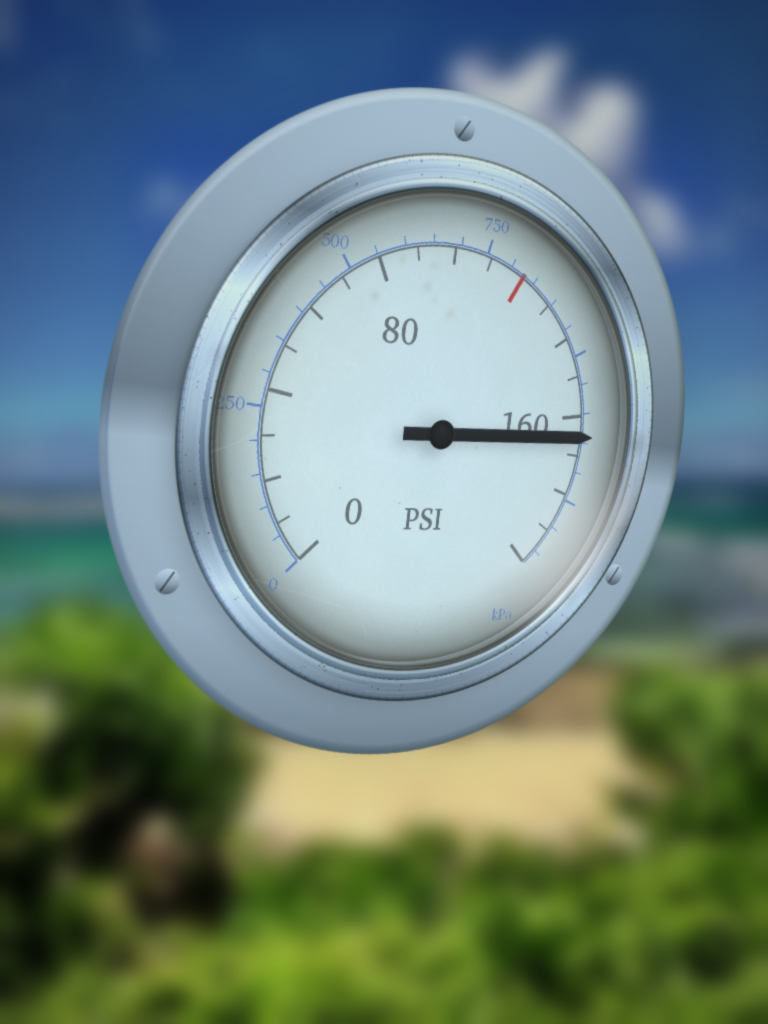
165; psi
